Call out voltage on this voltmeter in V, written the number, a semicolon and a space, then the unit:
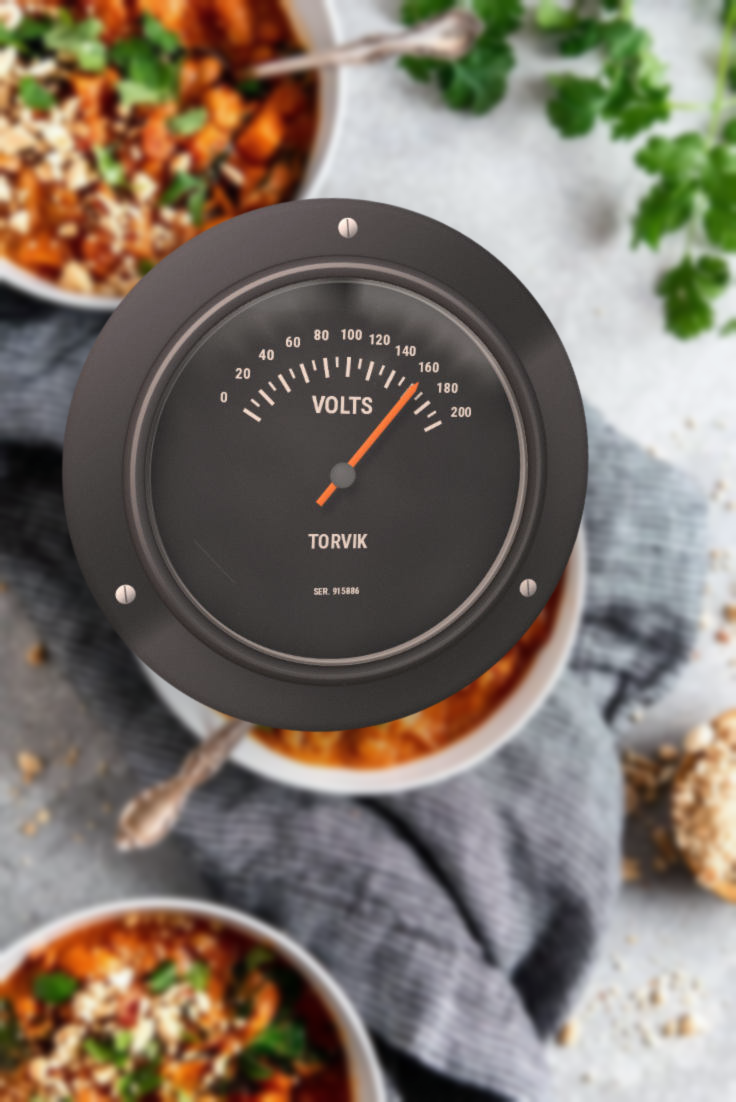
160; V
